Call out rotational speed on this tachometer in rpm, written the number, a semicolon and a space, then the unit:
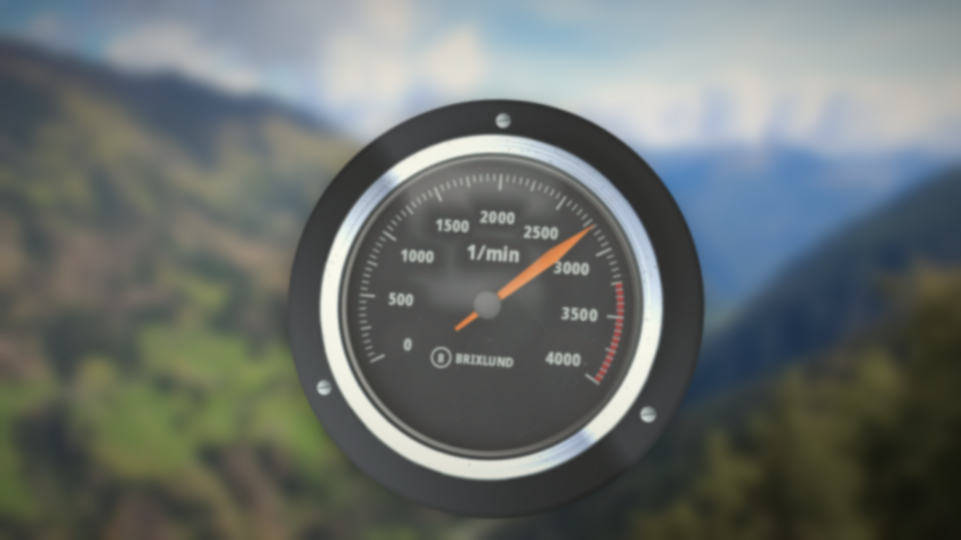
2800; rpm
